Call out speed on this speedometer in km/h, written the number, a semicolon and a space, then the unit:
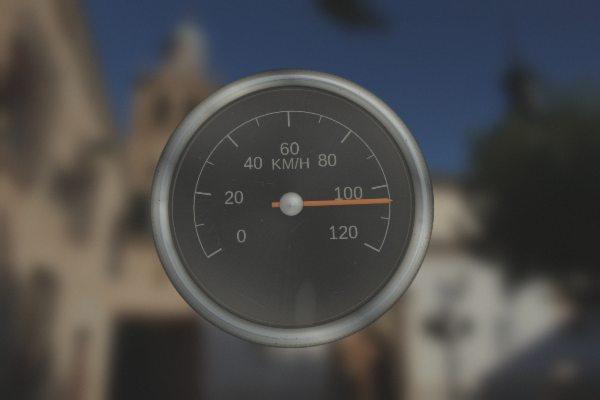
105; km/h
